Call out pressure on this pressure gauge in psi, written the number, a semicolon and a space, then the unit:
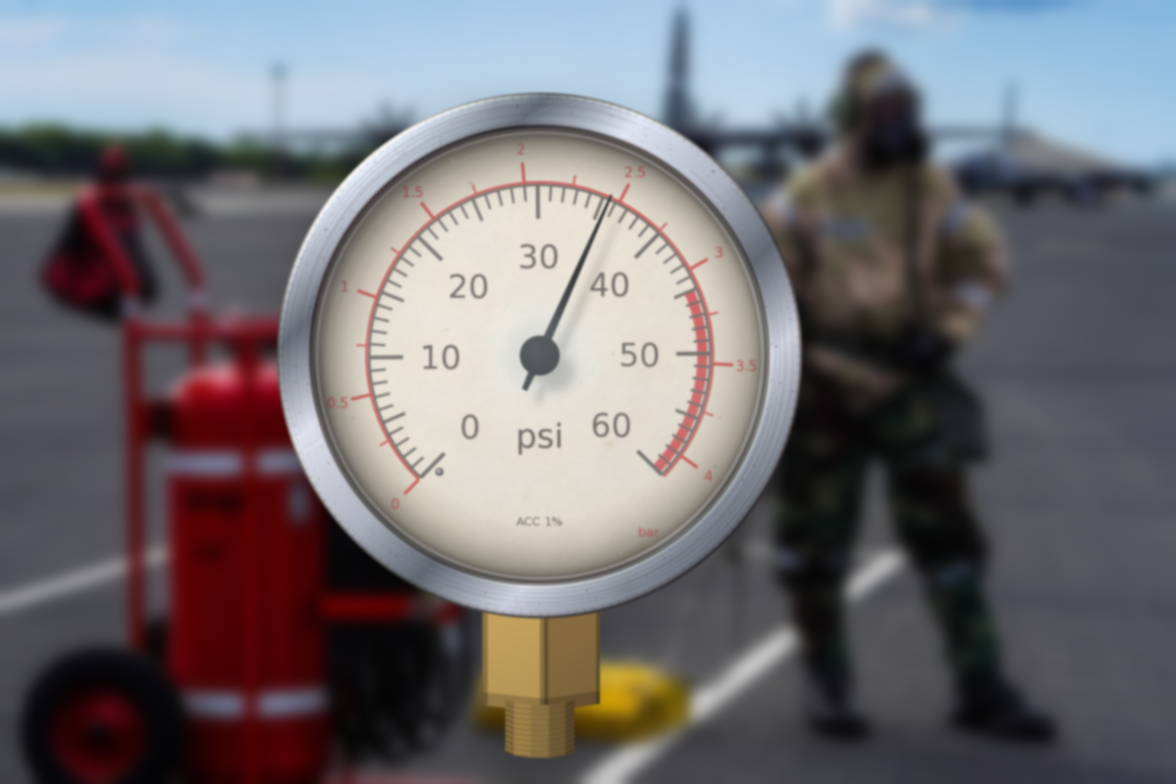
35.5; psi
